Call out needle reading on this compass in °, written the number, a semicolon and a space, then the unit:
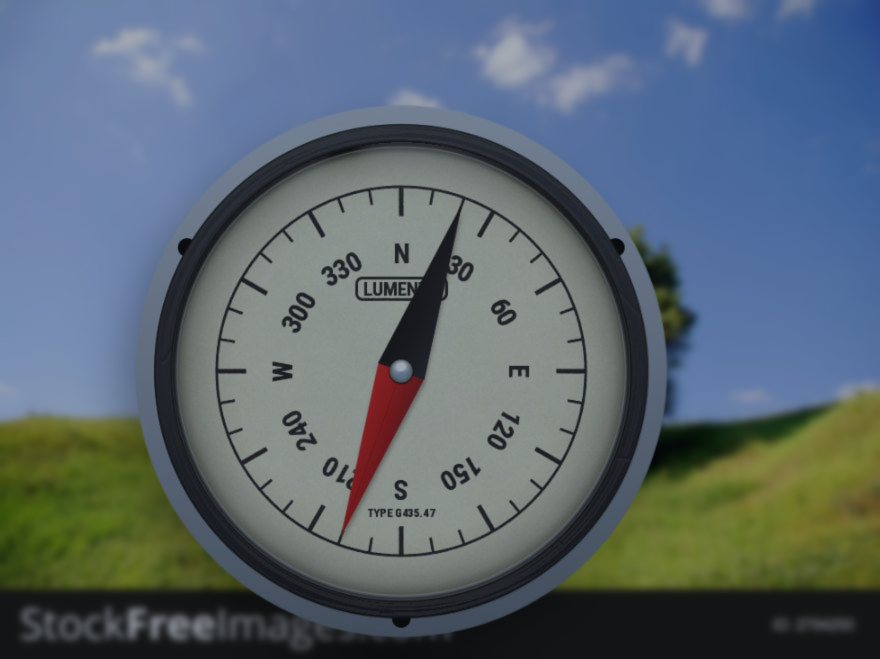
200; °
